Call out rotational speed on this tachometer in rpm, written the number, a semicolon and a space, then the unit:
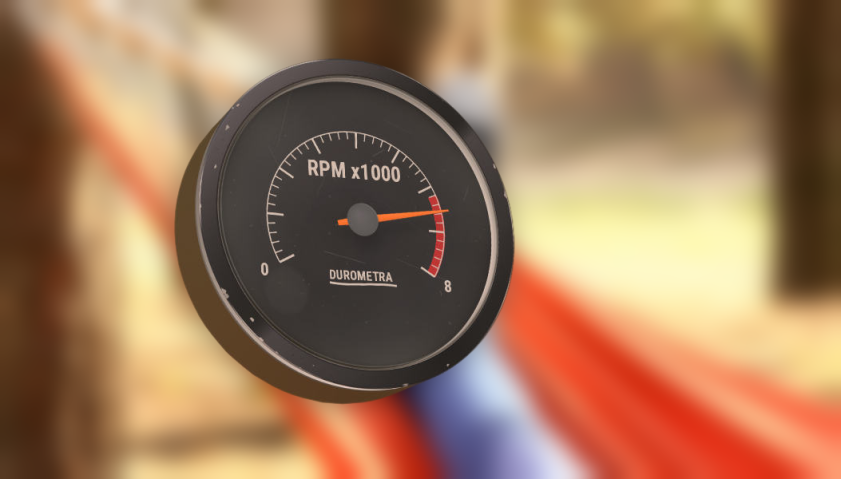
6600; rpm
